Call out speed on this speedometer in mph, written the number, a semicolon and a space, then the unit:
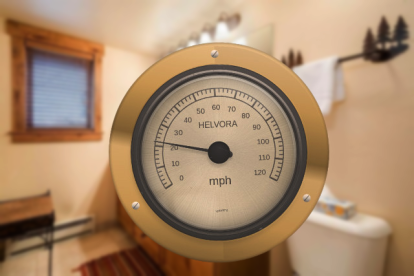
22; mph
